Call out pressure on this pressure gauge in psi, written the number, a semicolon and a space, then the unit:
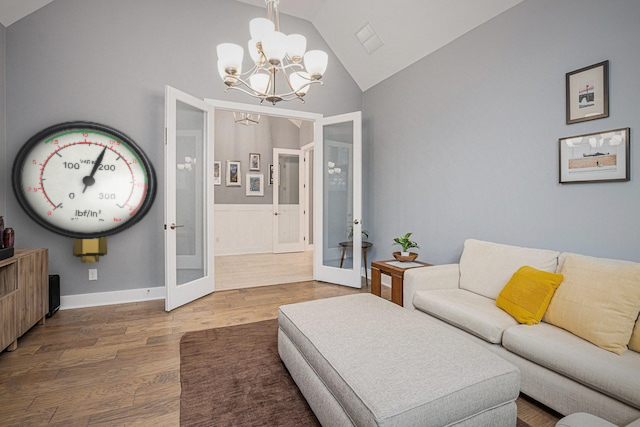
175; psi
